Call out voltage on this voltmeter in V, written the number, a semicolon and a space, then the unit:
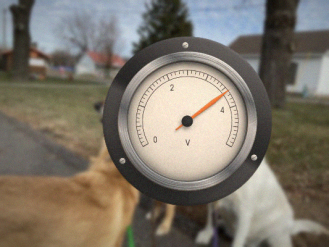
3.6; V
